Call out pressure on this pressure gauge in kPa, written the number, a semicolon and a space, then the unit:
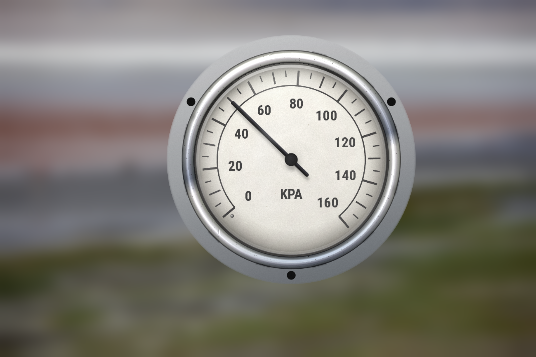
50; kPa
